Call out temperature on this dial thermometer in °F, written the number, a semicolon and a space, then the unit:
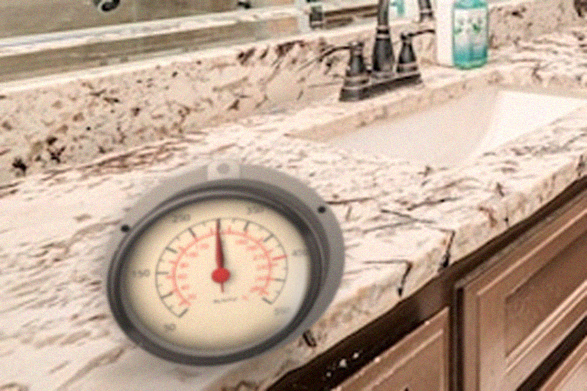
300; °F
